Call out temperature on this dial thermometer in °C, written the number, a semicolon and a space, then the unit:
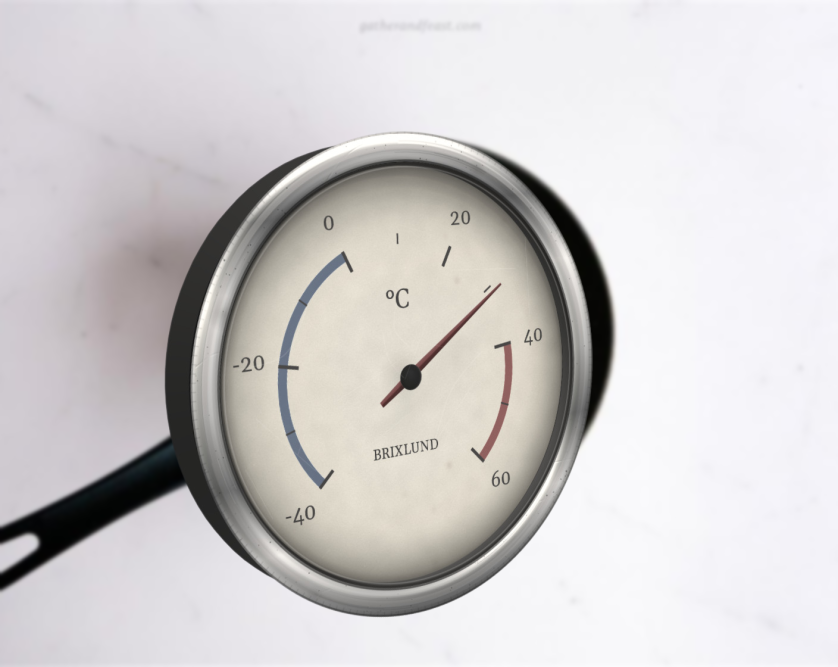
30; °C
